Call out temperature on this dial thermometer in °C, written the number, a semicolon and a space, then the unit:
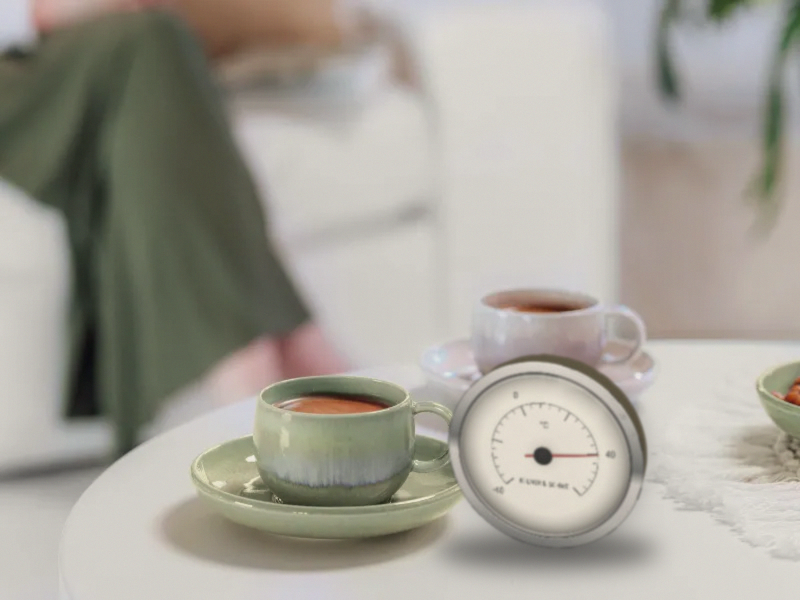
40; °C
